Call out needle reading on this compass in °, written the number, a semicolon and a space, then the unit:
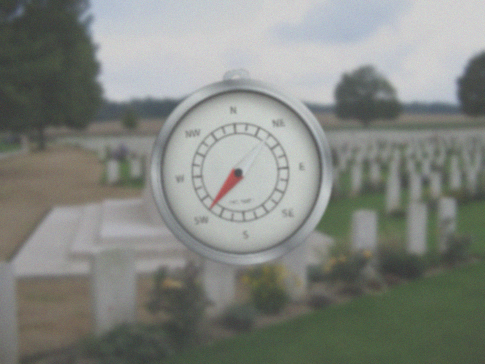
225; °
